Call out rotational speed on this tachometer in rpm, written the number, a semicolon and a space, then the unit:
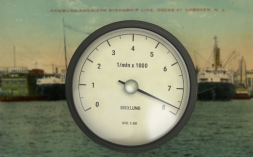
7750; rpm
